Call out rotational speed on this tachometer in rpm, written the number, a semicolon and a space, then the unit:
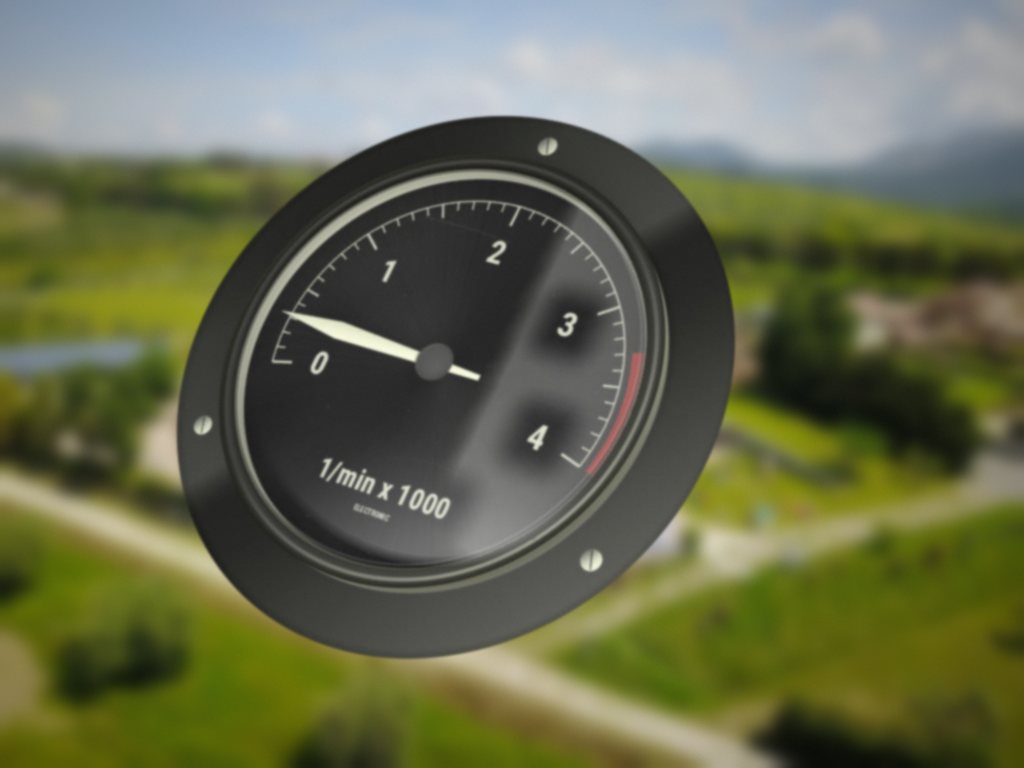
300; rpm
